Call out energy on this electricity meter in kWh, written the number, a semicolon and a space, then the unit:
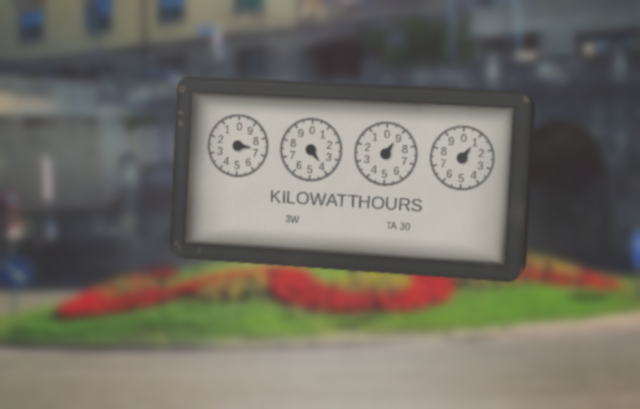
7391; kWh
